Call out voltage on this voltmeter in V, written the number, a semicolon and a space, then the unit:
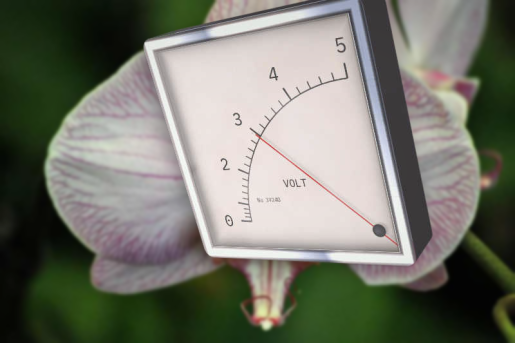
3; V
